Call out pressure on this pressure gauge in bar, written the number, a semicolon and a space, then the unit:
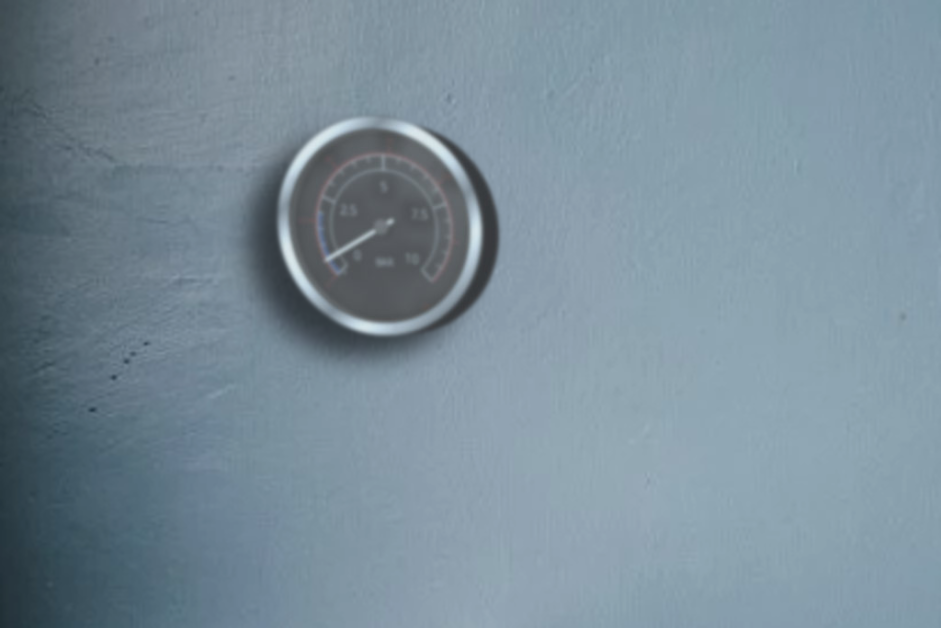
0.5; bar
